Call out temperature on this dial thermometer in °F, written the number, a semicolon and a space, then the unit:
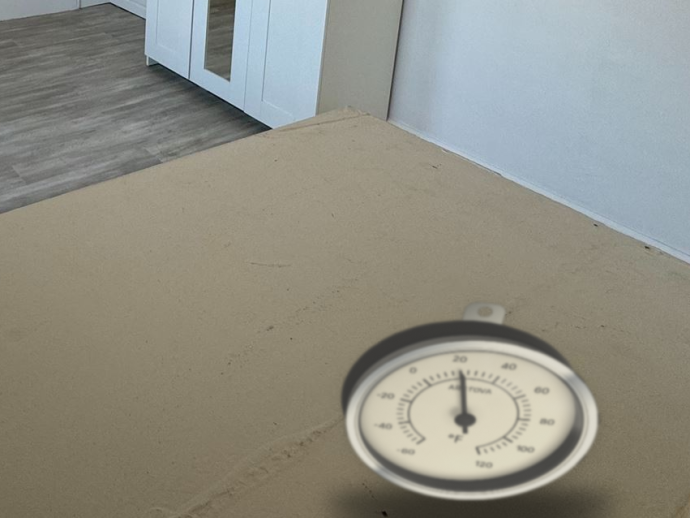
20; °F
